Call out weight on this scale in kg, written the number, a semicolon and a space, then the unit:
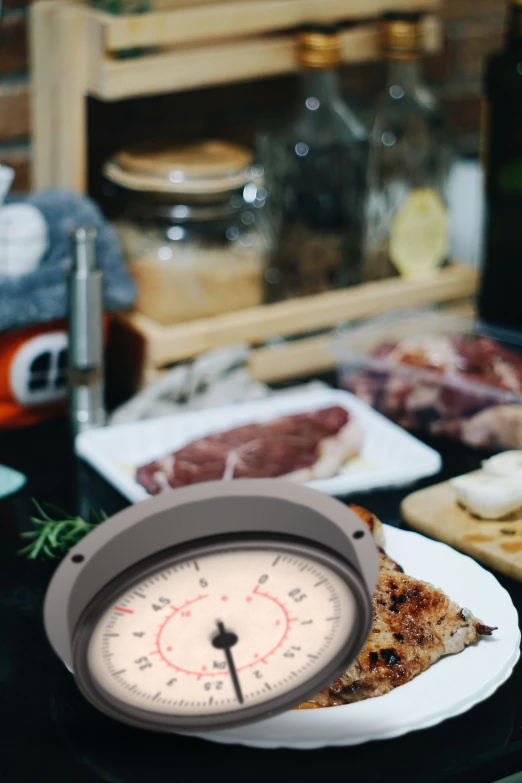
2.25; kg
